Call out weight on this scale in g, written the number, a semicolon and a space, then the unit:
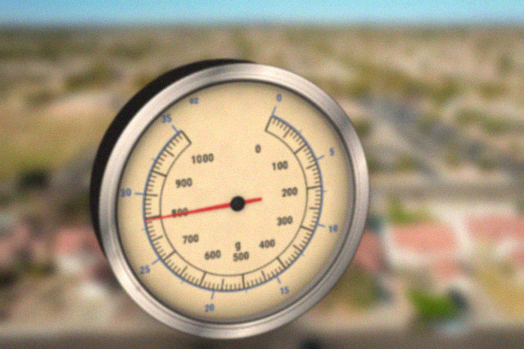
800; g
